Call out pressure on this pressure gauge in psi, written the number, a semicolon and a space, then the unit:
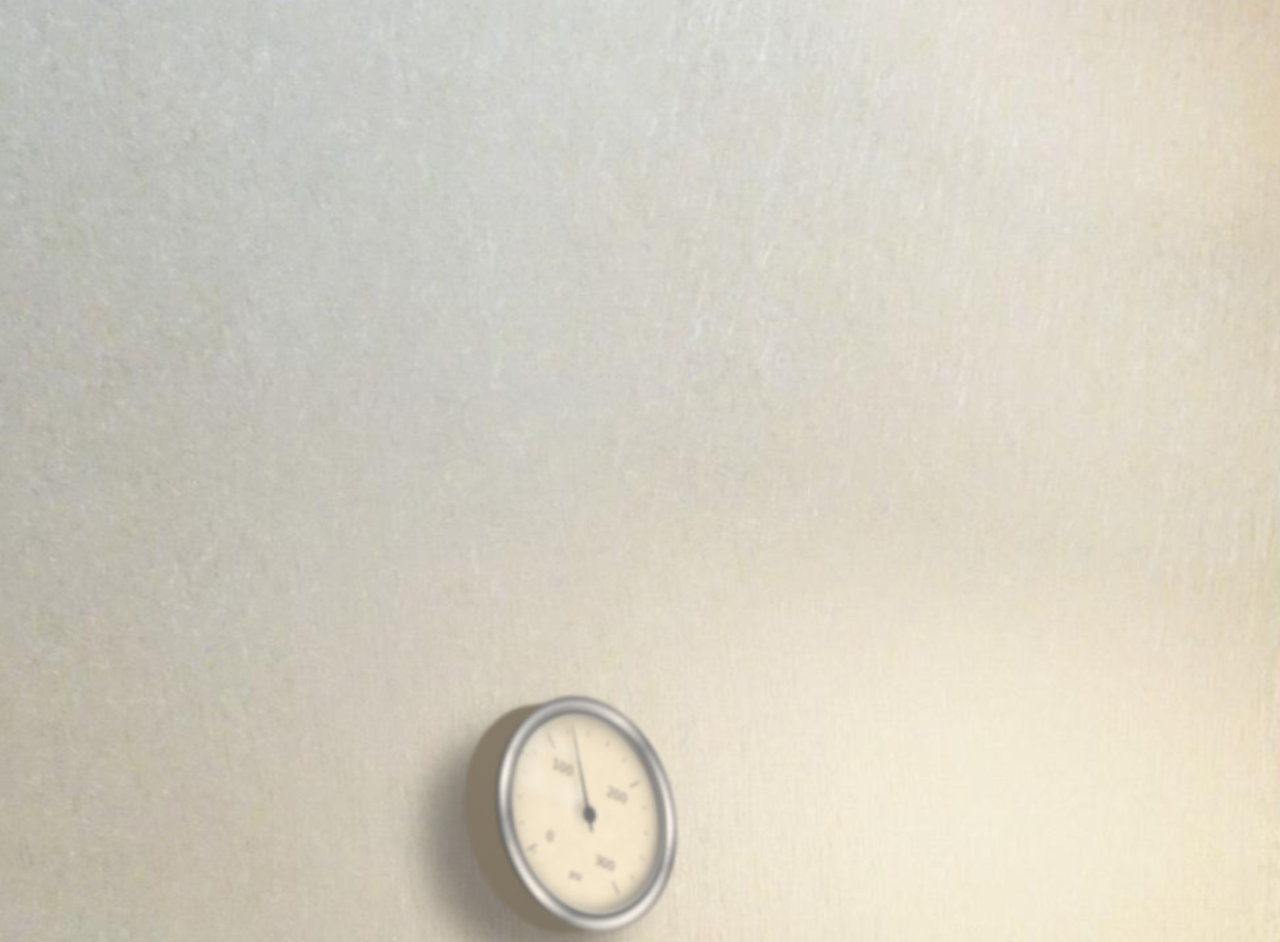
120; psi
